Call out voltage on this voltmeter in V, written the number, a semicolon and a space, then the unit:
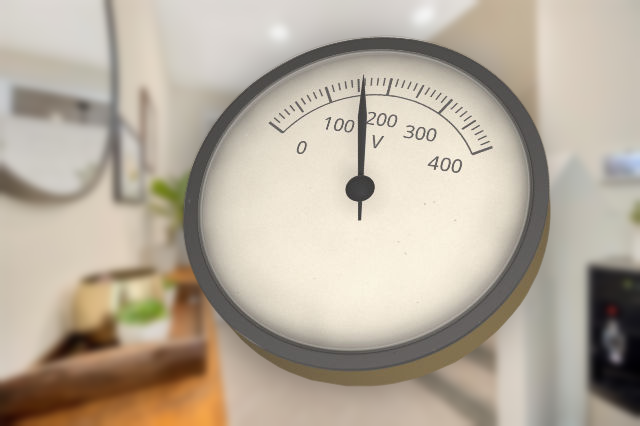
160; V
